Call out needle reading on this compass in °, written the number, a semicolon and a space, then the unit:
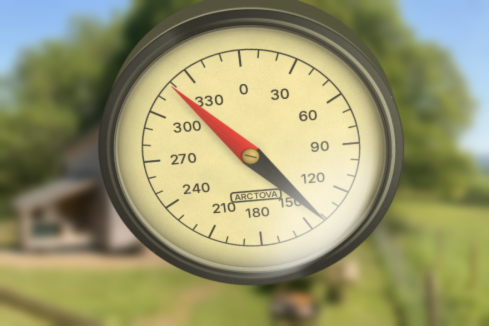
320; °
